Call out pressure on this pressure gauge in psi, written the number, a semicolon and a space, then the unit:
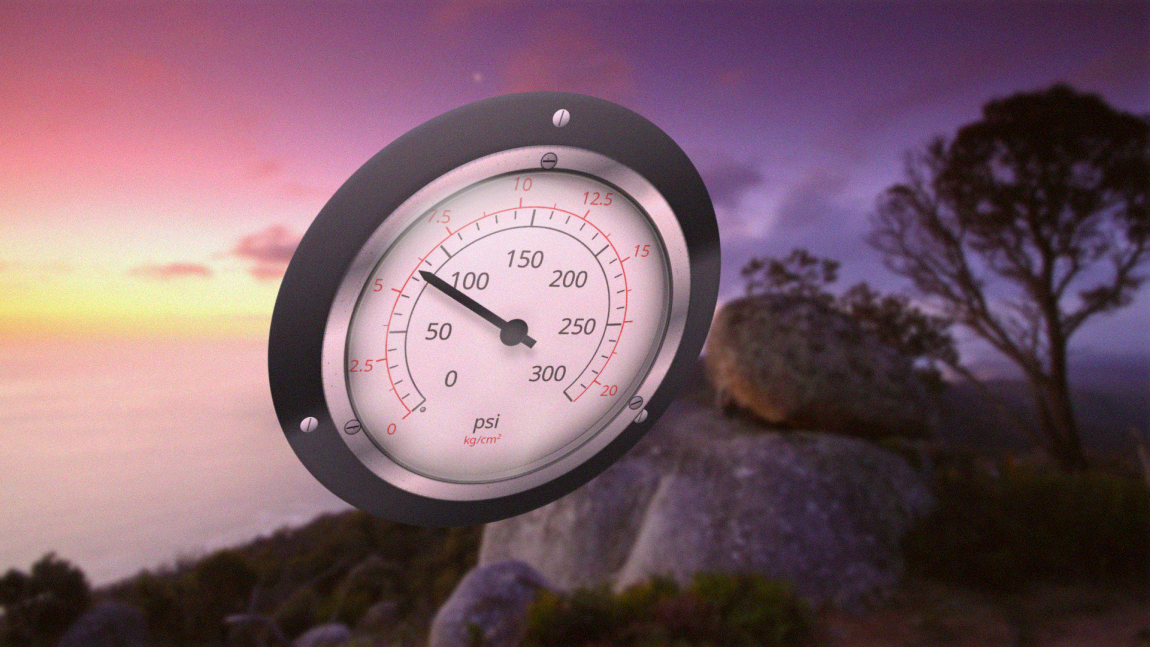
85; psi
